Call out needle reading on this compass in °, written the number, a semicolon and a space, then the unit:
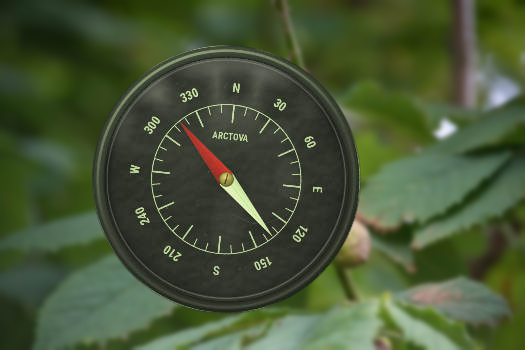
315; °
